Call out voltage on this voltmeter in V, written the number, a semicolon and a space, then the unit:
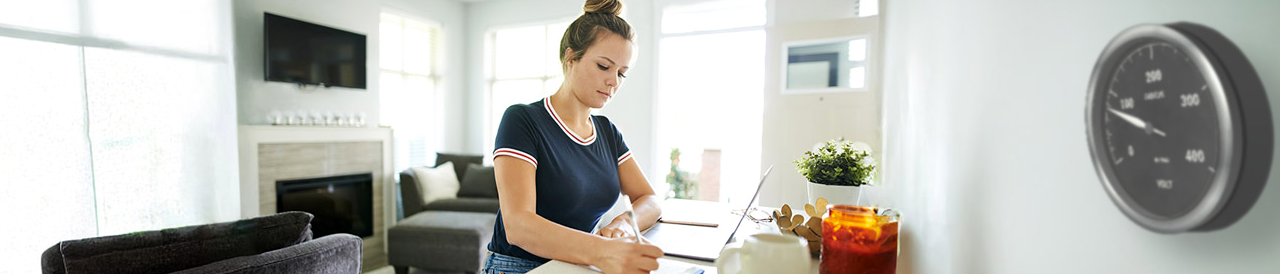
80; V
